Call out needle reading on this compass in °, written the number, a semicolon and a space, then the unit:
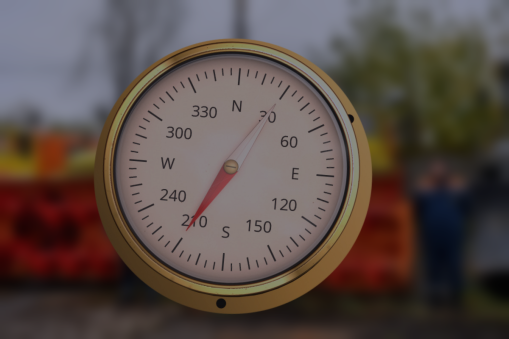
210; °
